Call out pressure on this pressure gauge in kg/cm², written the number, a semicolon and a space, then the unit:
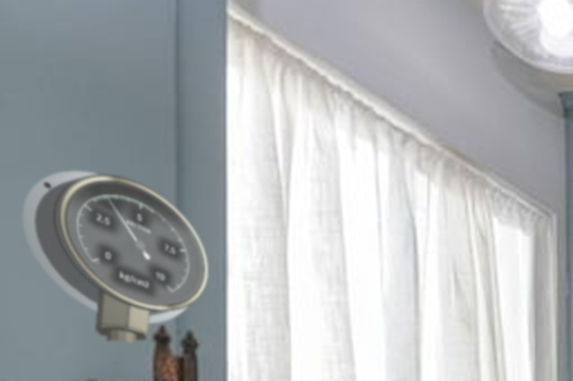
3.5; kg/cm²
